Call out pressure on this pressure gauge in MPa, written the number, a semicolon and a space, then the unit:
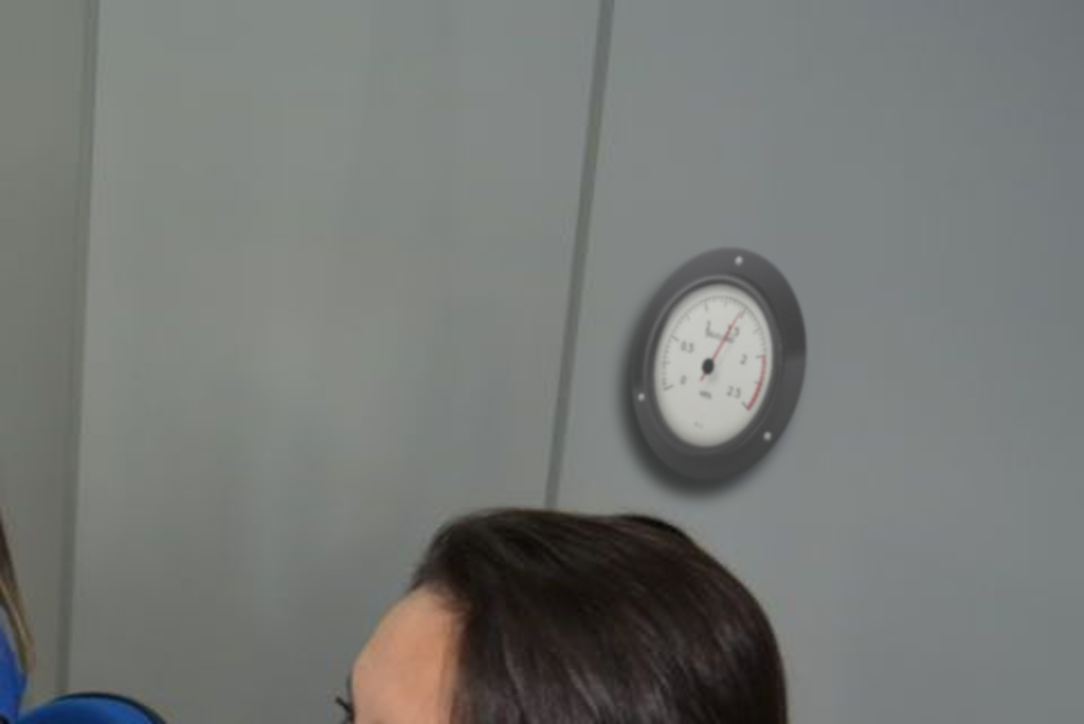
1.5; MPa
